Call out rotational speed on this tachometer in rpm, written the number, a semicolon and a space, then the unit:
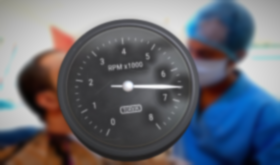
6600; rpm
